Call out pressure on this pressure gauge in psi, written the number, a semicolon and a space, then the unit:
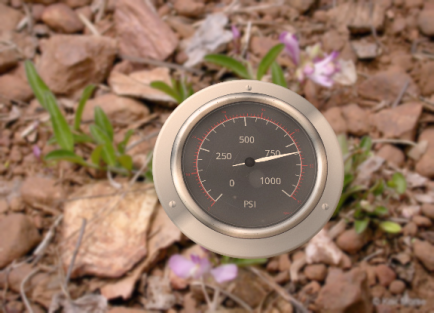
800; psi
